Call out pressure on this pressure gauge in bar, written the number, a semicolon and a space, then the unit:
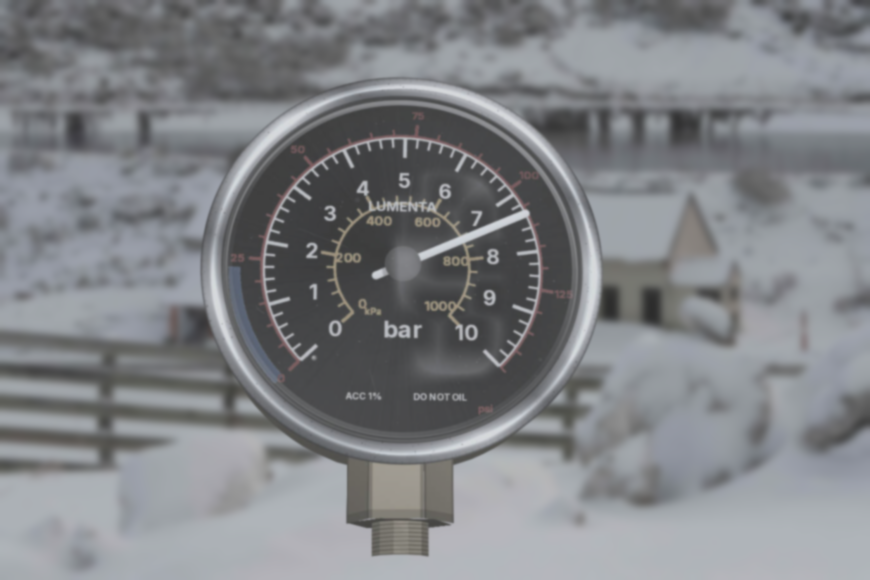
7.4; bar
